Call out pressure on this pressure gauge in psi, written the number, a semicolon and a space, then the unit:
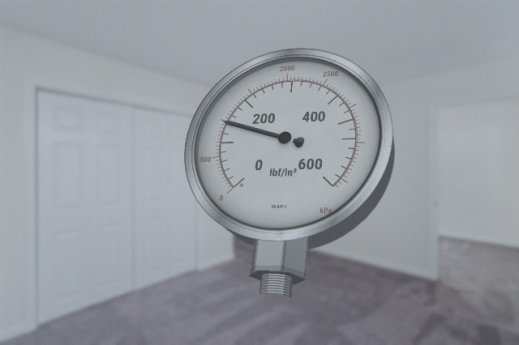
140; psi
